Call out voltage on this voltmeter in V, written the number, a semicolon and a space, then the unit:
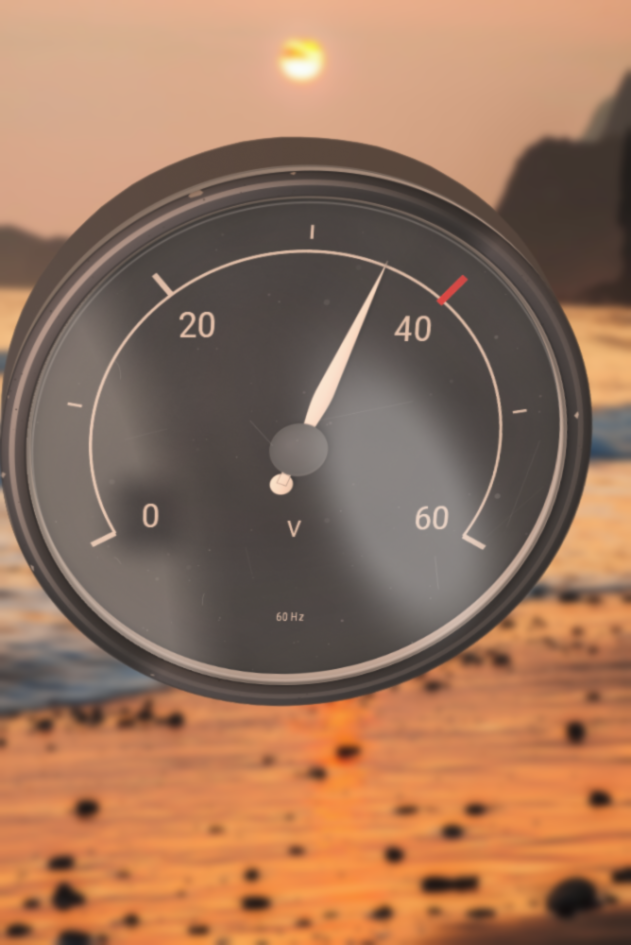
35; V
